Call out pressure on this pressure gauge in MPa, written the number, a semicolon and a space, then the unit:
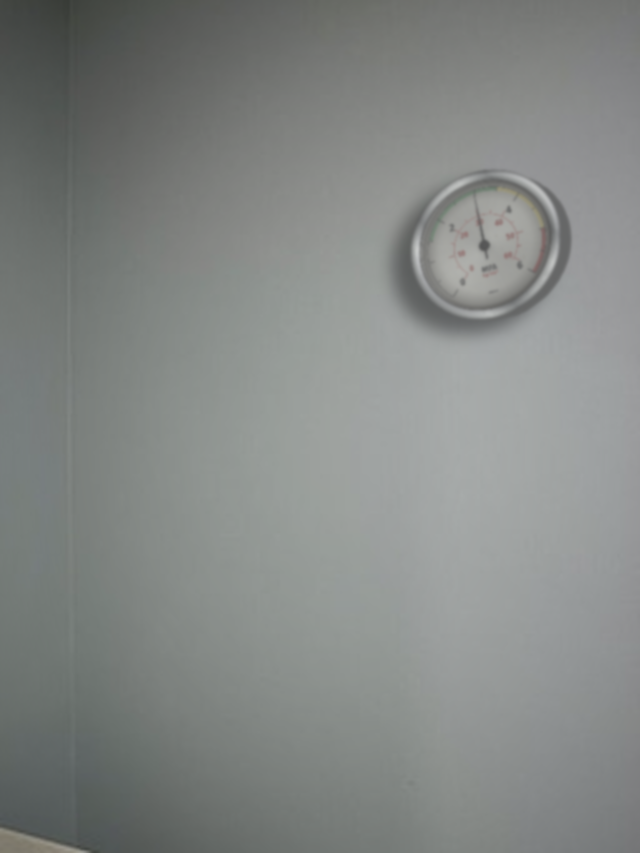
3; MPa
